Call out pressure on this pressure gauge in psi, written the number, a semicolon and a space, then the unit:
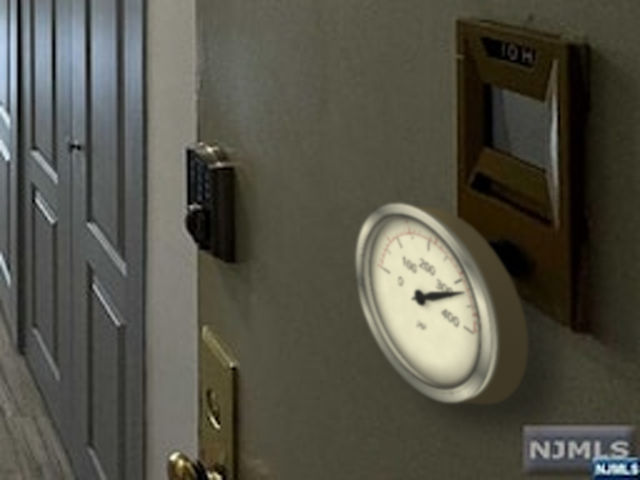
325; psi
